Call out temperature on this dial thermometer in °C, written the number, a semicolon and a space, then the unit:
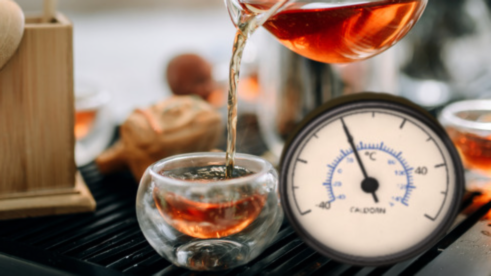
0; °C
